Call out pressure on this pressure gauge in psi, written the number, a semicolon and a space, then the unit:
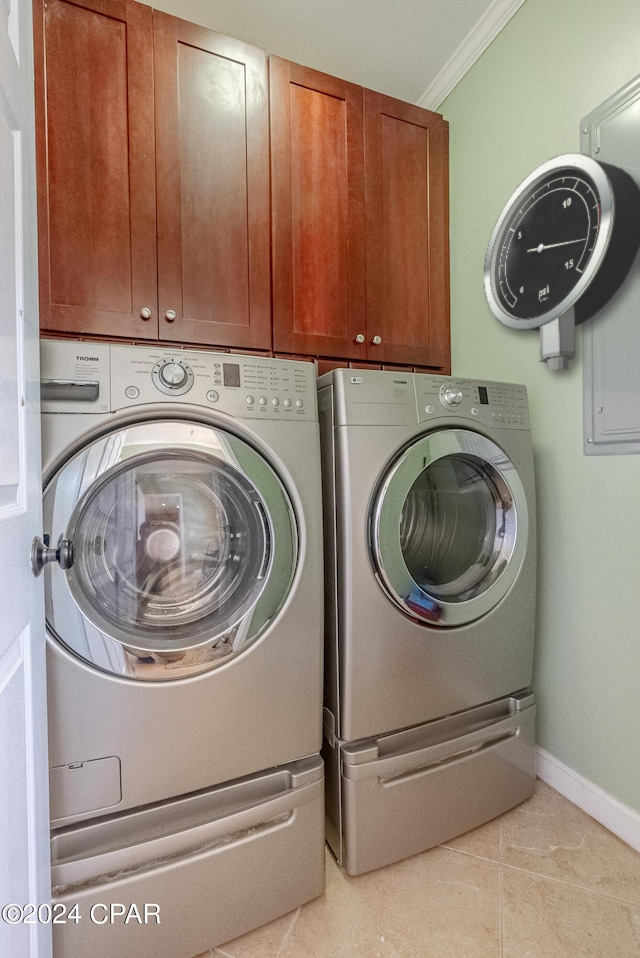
13.5; psi
